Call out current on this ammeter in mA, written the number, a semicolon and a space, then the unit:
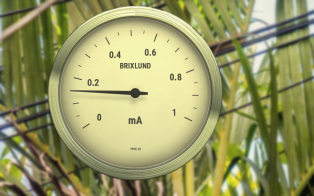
0.15; mA
